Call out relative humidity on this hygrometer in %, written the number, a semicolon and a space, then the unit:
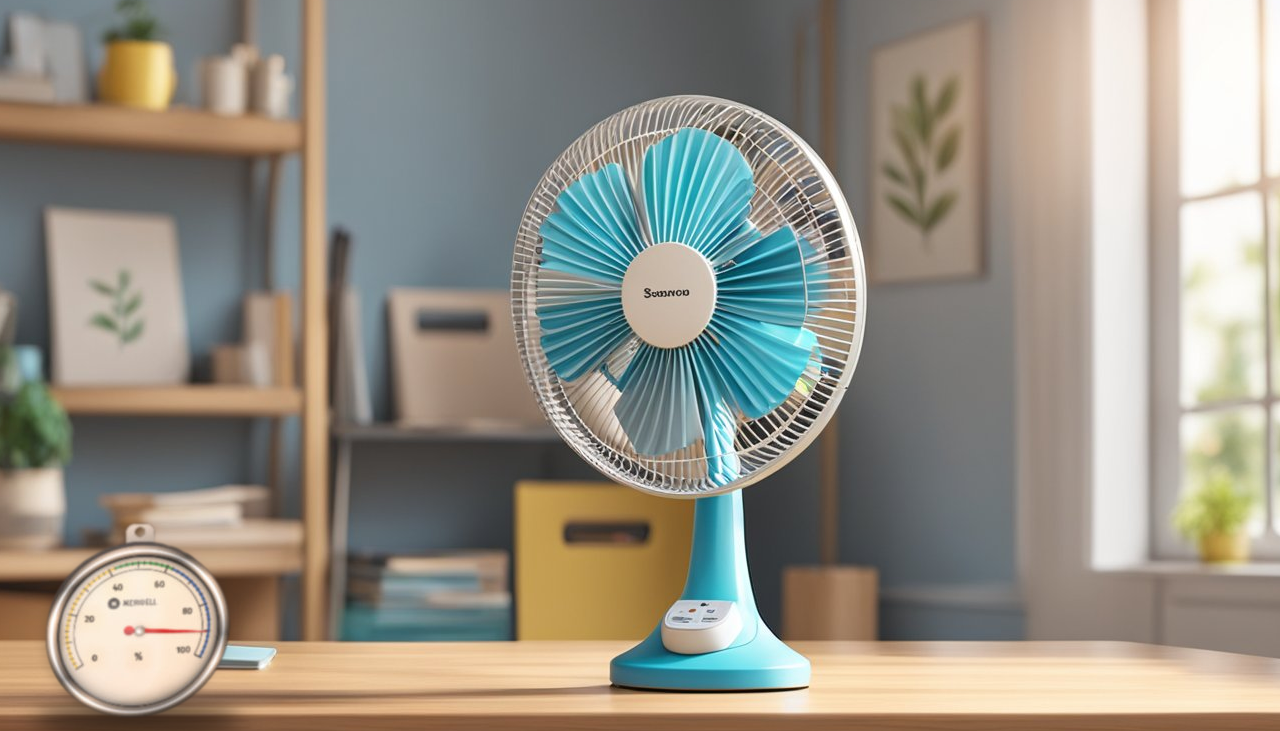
90; %
